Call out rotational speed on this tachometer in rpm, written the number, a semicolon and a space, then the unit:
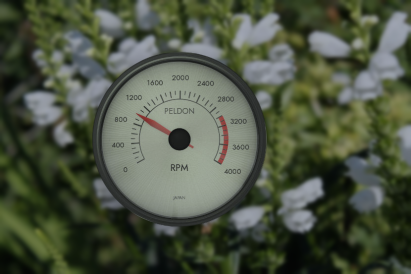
1000; rpm
